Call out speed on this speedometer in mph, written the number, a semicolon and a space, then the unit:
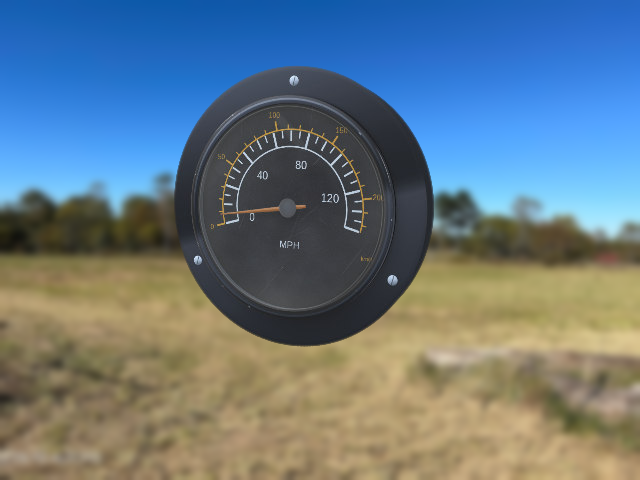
5; mph
